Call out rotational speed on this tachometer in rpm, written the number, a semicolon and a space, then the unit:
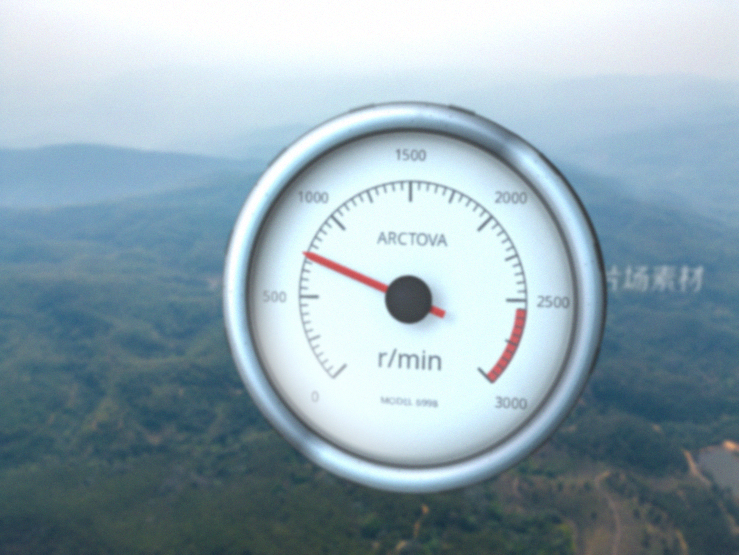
750; rpm
